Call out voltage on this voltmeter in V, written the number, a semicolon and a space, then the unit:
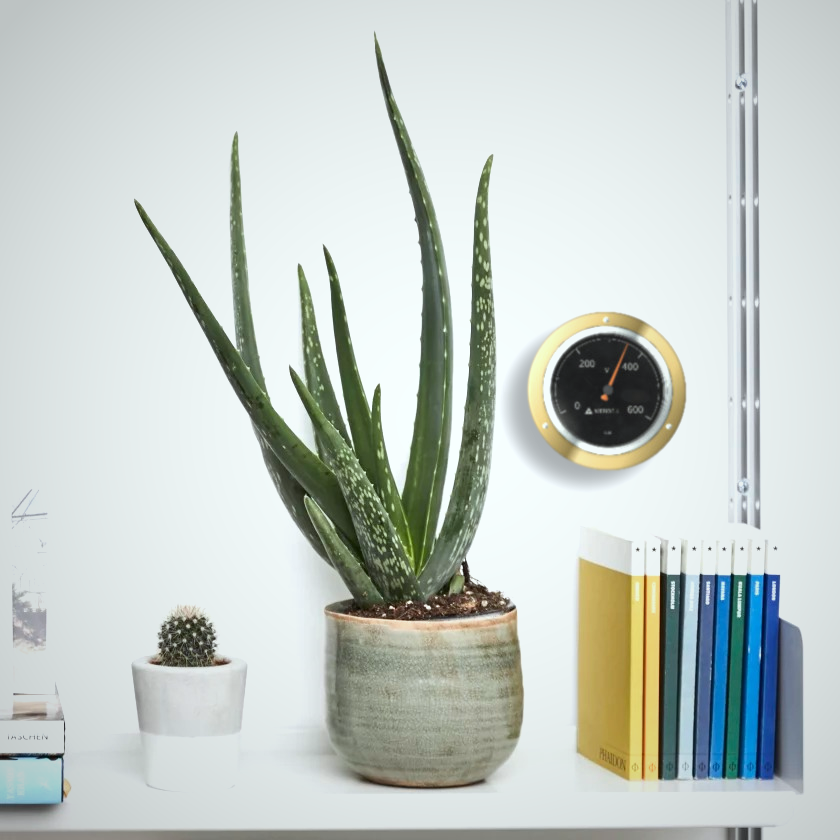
350; V
